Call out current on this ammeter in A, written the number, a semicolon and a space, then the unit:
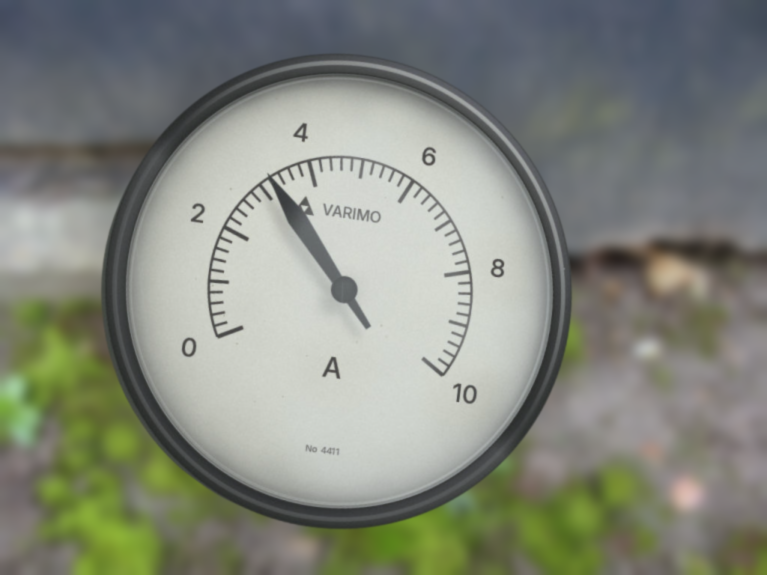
3.2; A
